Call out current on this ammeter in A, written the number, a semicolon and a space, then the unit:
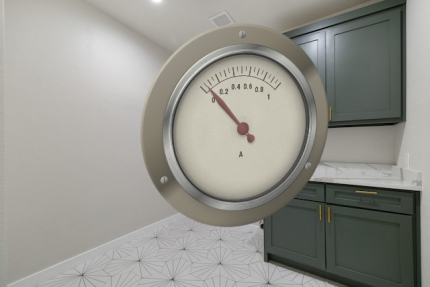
0.05; A
